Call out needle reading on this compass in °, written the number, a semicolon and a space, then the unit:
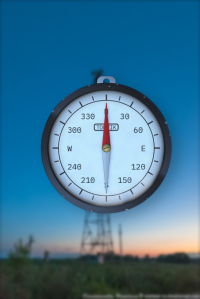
0; °
